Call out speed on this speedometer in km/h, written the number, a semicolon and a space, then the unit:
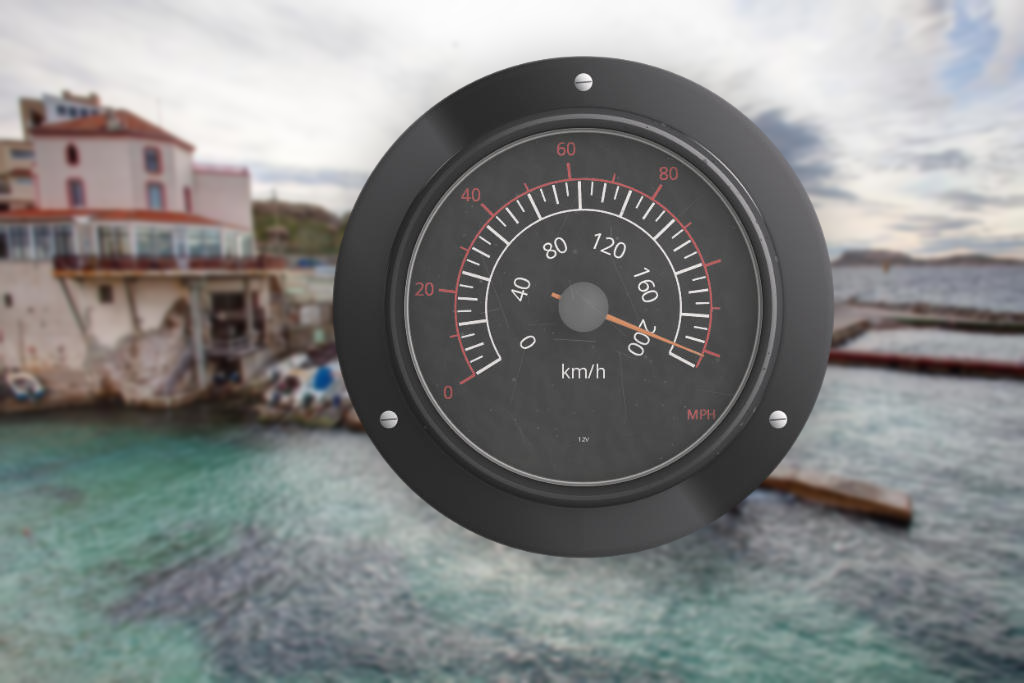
195; km/h
